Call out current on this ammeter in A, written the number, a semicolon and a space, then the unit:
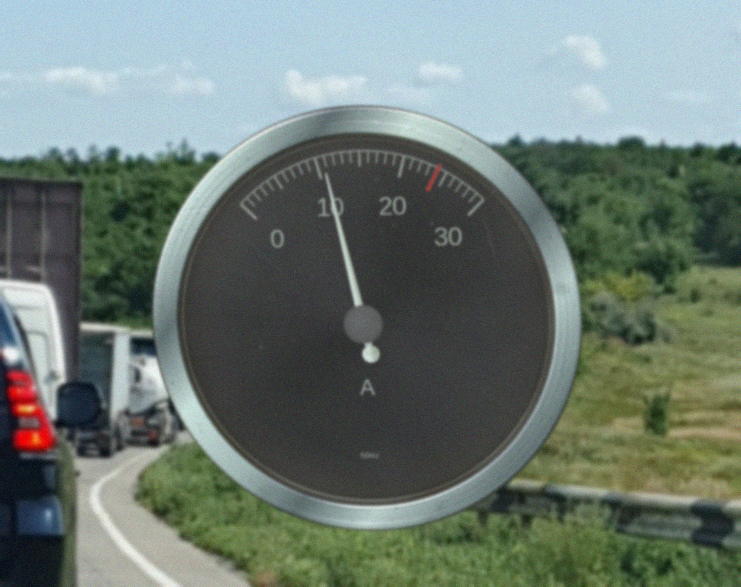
11; A
